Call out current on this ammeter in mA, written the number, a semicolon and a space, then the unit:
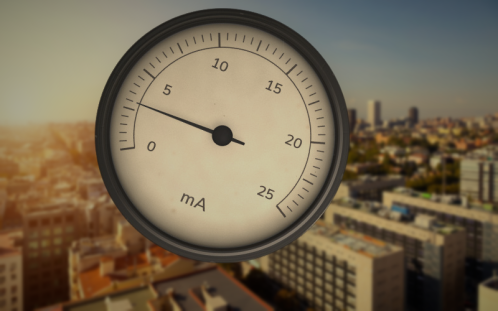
3; mA
